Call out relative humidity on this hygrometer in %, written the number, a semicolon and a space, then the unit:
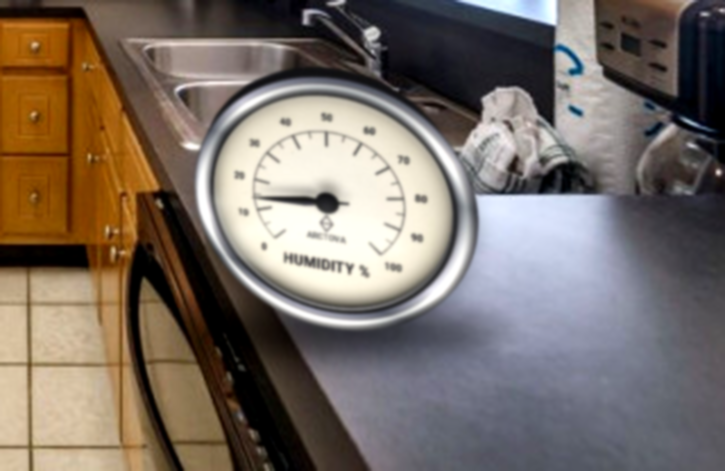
15; %
